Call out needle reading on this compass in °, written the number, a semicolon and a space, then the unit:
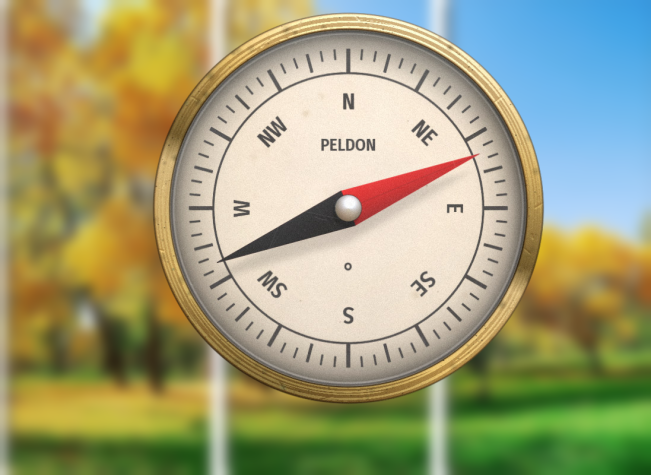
67.5; °
